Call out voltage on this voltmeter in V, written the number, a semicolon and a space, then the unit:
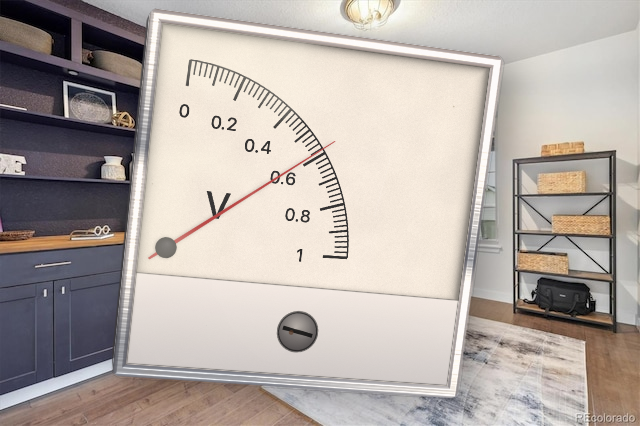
0.58; V
